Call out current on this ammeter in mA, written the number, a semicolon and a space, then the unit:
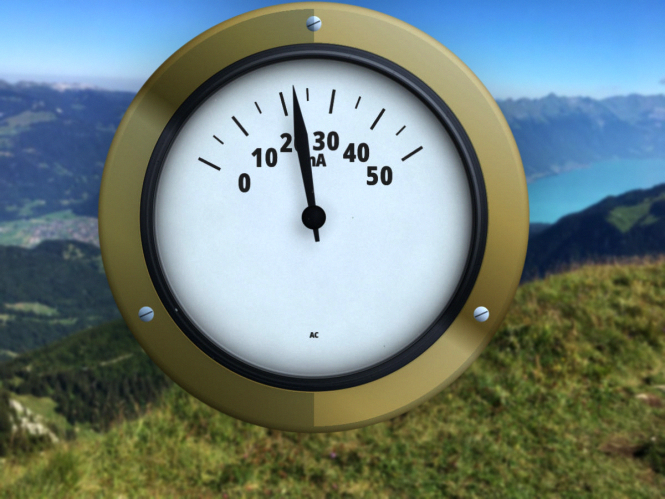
22.5; mA
